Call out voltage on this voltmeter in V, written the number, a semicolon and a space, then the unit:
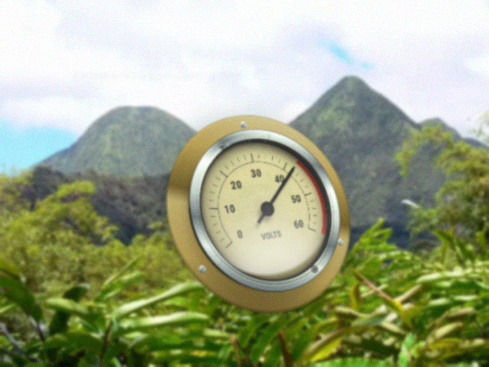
42; V
